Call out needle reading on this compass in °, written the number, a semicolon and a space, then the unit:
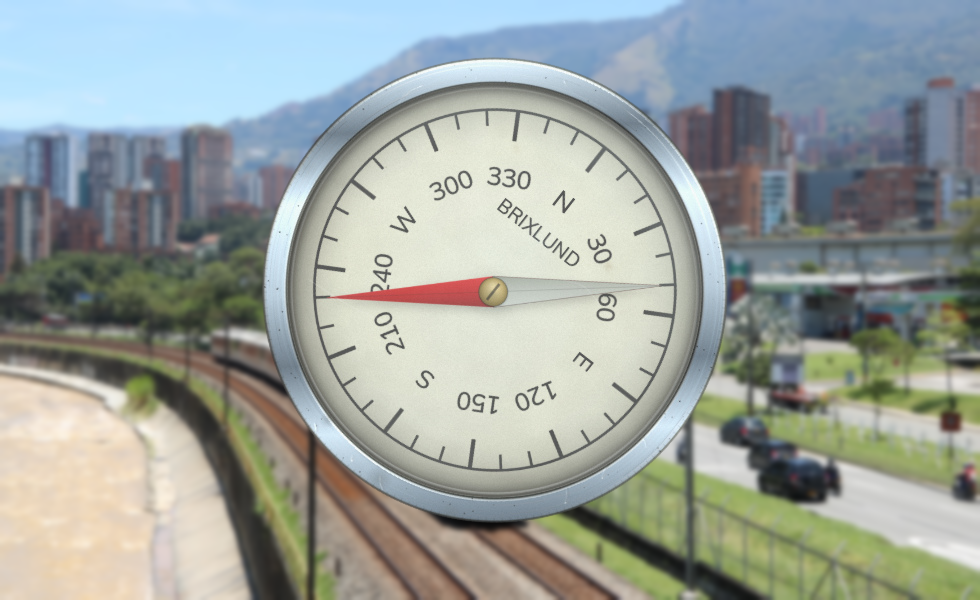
230; °
